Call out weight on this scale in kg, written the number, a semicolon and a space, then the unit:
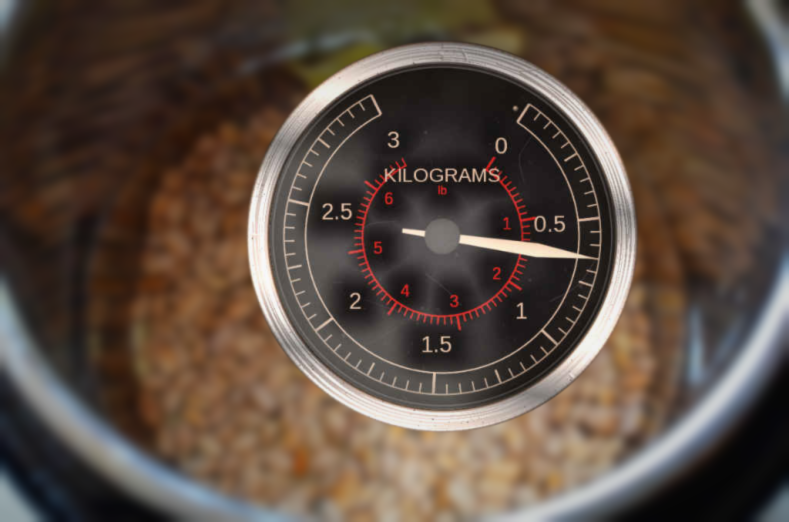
0.65; kg
